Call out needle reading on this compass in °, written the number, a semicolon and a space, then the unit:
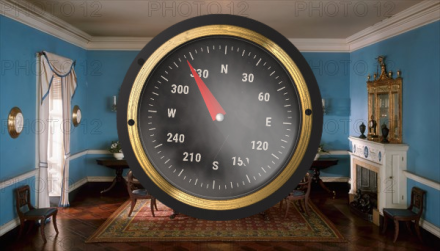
325; °
